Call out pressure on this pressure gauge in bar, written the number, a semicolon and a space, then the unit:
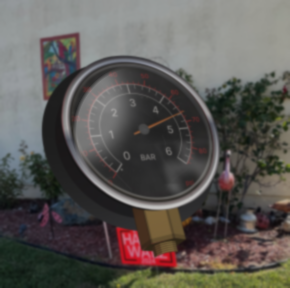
4.6; bar
